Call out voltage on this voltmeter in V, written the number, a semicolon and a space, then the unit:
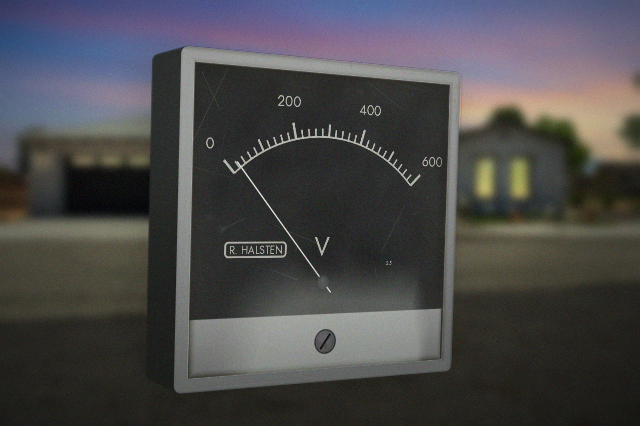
20; V
